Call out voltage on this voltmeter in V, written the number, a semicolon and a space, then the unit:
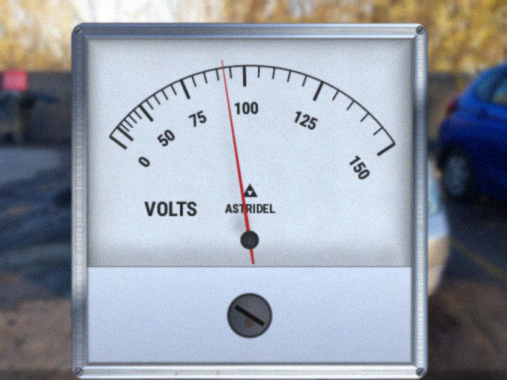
92.5; V
